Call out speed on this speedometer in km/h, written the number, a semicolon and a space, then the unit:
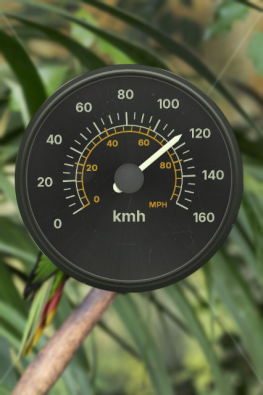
115; km/h
